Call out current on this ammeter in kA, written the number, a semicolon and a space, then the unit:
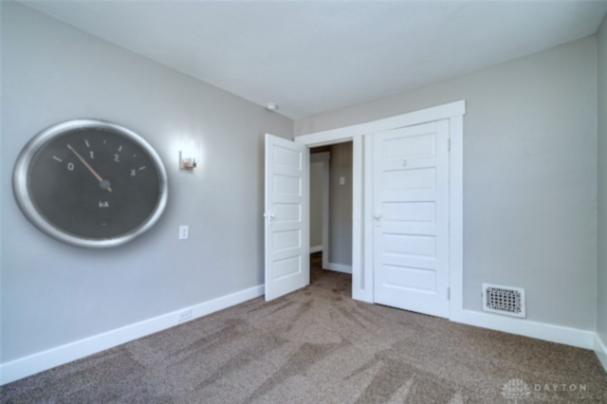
0.5; kA
